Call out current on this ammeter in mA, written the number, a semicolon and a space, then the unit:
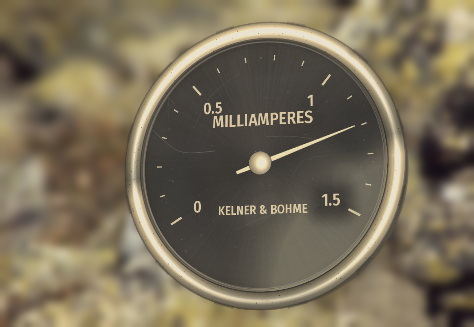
1.2; mA
